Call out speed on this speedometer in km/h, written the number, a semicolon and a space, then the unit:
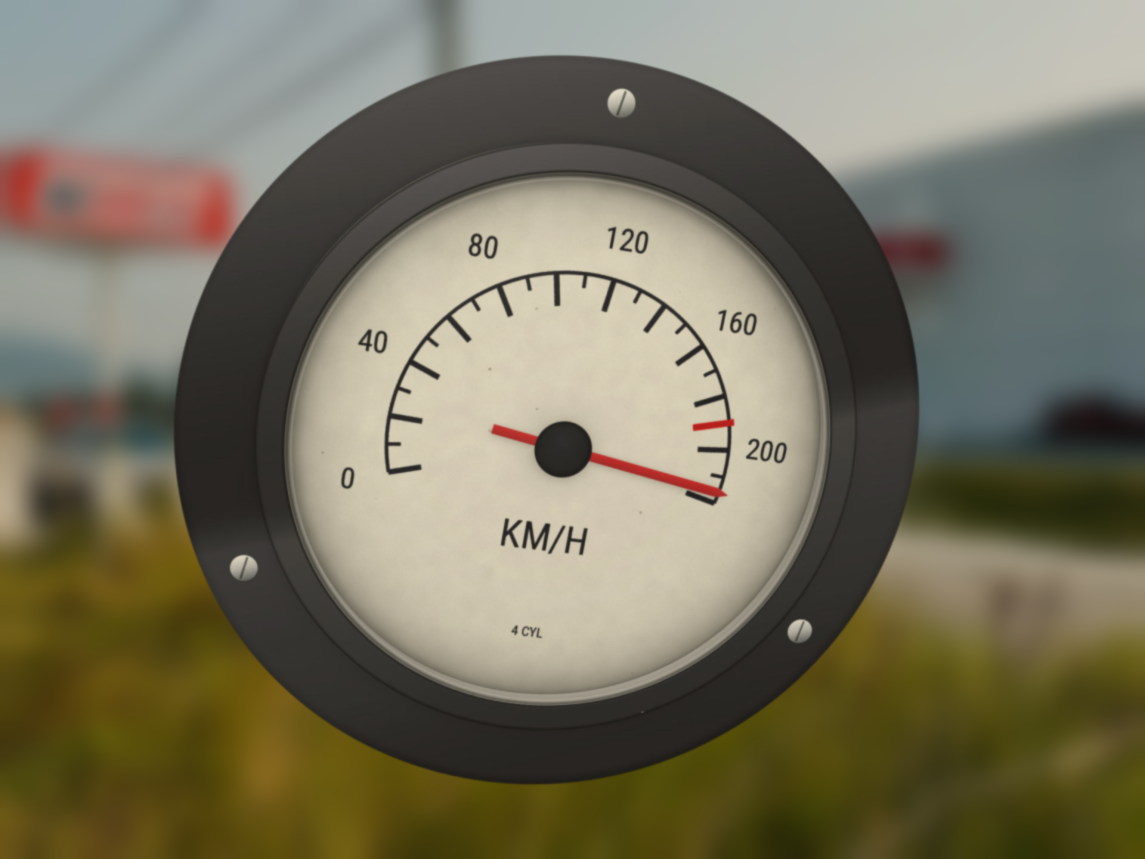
215; km/h
